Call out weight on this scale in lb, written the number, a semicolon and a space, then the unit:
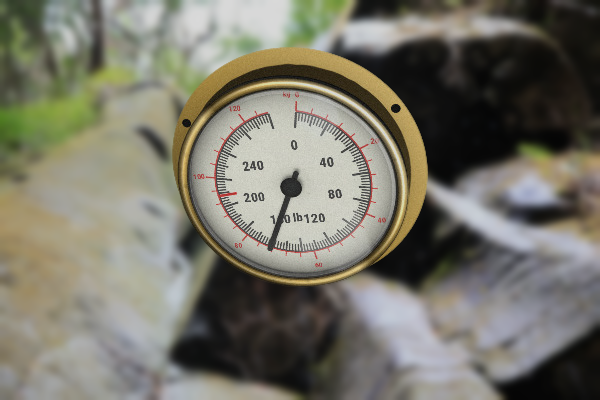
160; lb
